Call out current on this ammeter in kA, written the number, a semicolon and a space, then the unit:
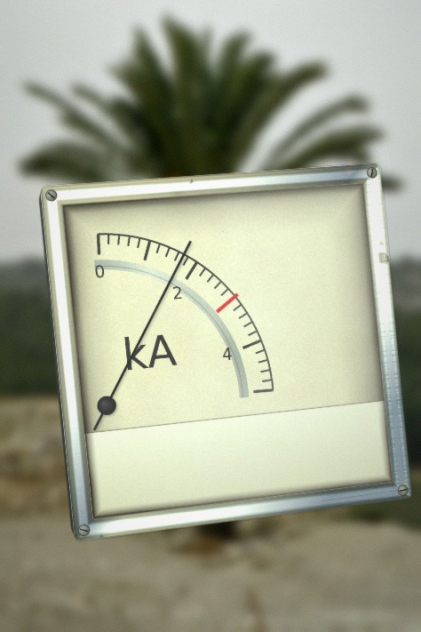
1.7; kA
